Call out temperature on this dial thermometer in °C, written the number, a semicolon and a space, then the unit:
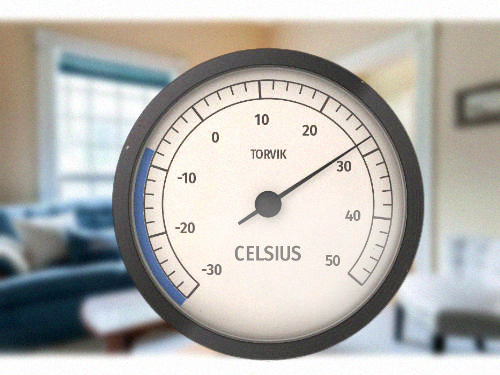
28; °C
